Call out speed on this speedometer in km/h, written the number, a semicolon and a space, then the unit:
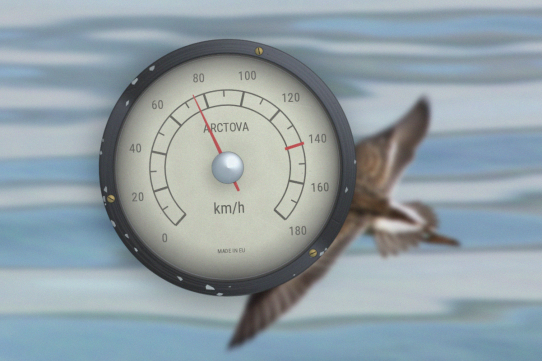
75; km/h
